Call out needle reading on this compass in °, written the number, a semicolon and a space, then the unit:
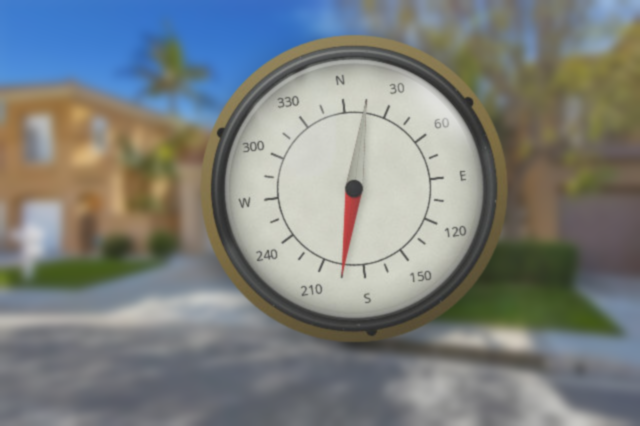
195; °
